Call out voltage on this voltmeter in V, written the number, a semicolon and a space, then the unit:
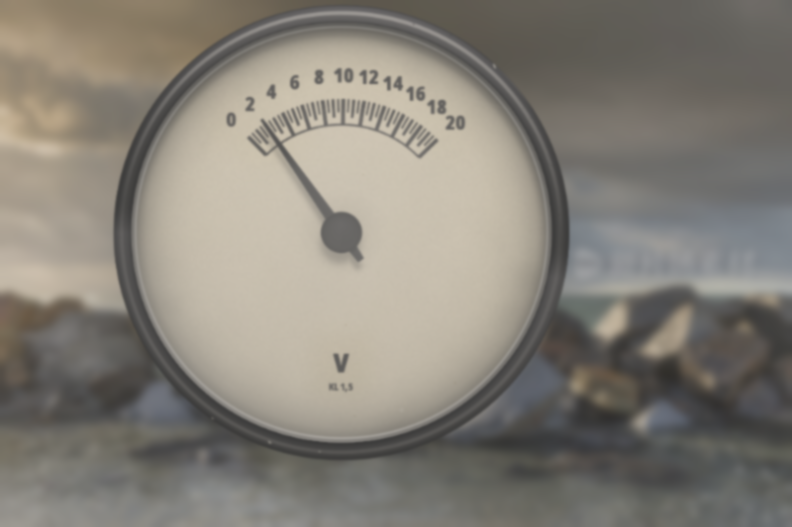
2; V
